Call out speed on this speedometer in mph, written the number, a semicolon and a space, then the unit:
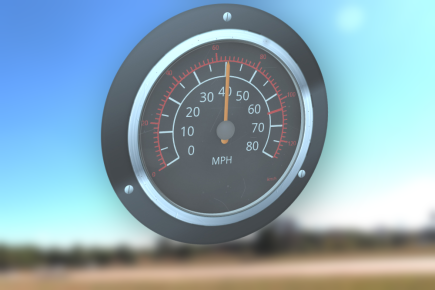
40; mph
